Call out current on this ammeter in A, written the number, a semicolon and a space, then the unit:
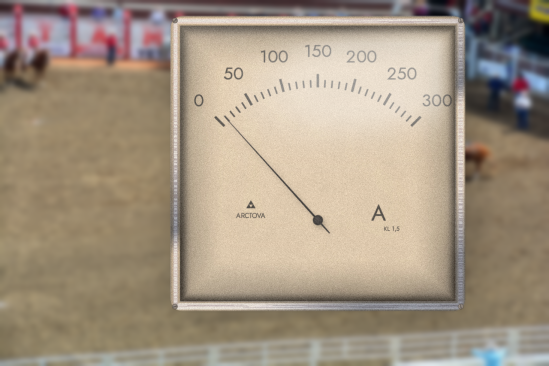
10; A
